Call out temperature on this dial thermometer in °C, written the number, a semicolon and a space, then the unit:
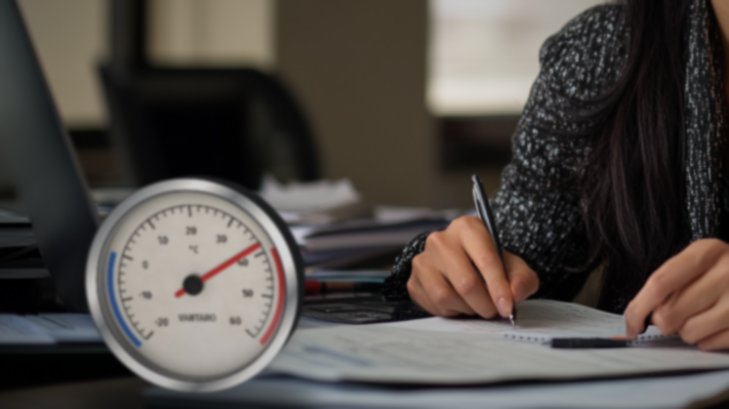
38; °C
